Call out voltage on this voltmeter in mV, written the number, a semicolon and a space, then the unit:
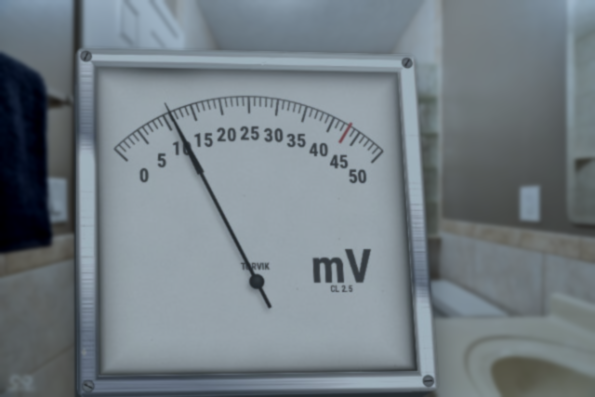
11; mV
